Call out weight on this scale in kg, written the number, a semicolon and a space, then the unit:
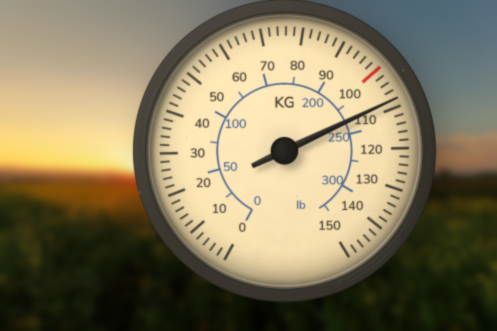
108; kg
